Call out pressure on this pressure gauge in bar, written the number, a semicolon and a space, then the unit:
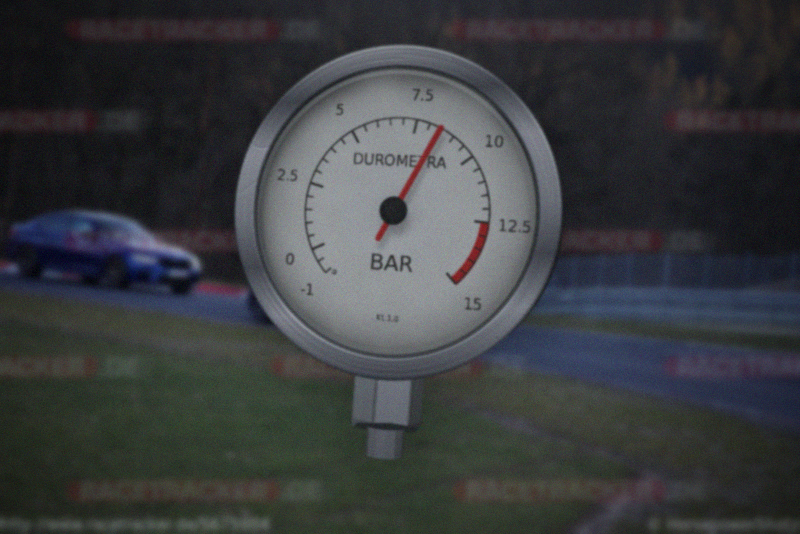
8.5; bar
